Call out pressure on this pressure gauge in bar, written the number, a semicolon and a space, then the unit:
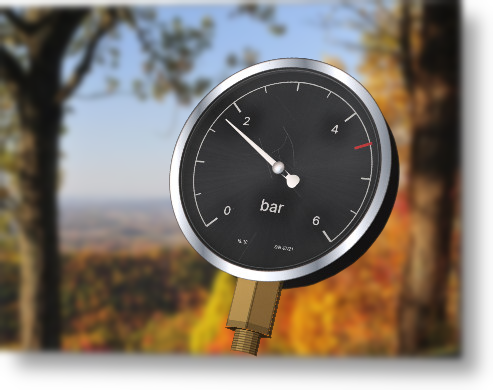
1.75; bar
